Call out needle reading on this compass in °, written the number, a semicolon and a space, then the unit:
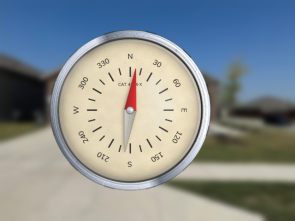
7.5; °
